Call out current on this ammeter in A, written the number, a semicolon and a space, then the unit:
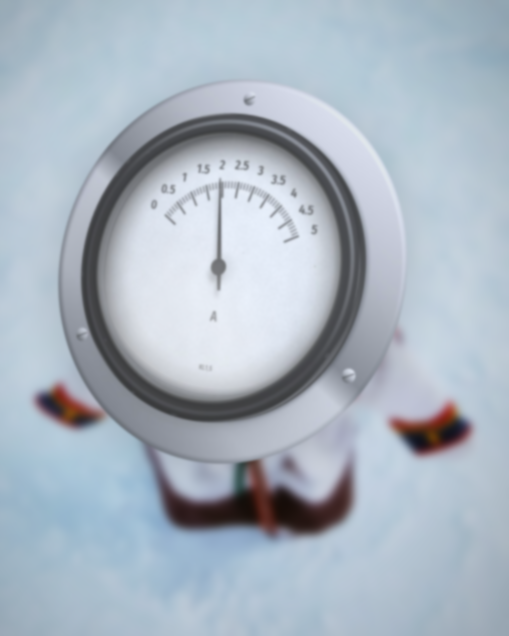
2; A
